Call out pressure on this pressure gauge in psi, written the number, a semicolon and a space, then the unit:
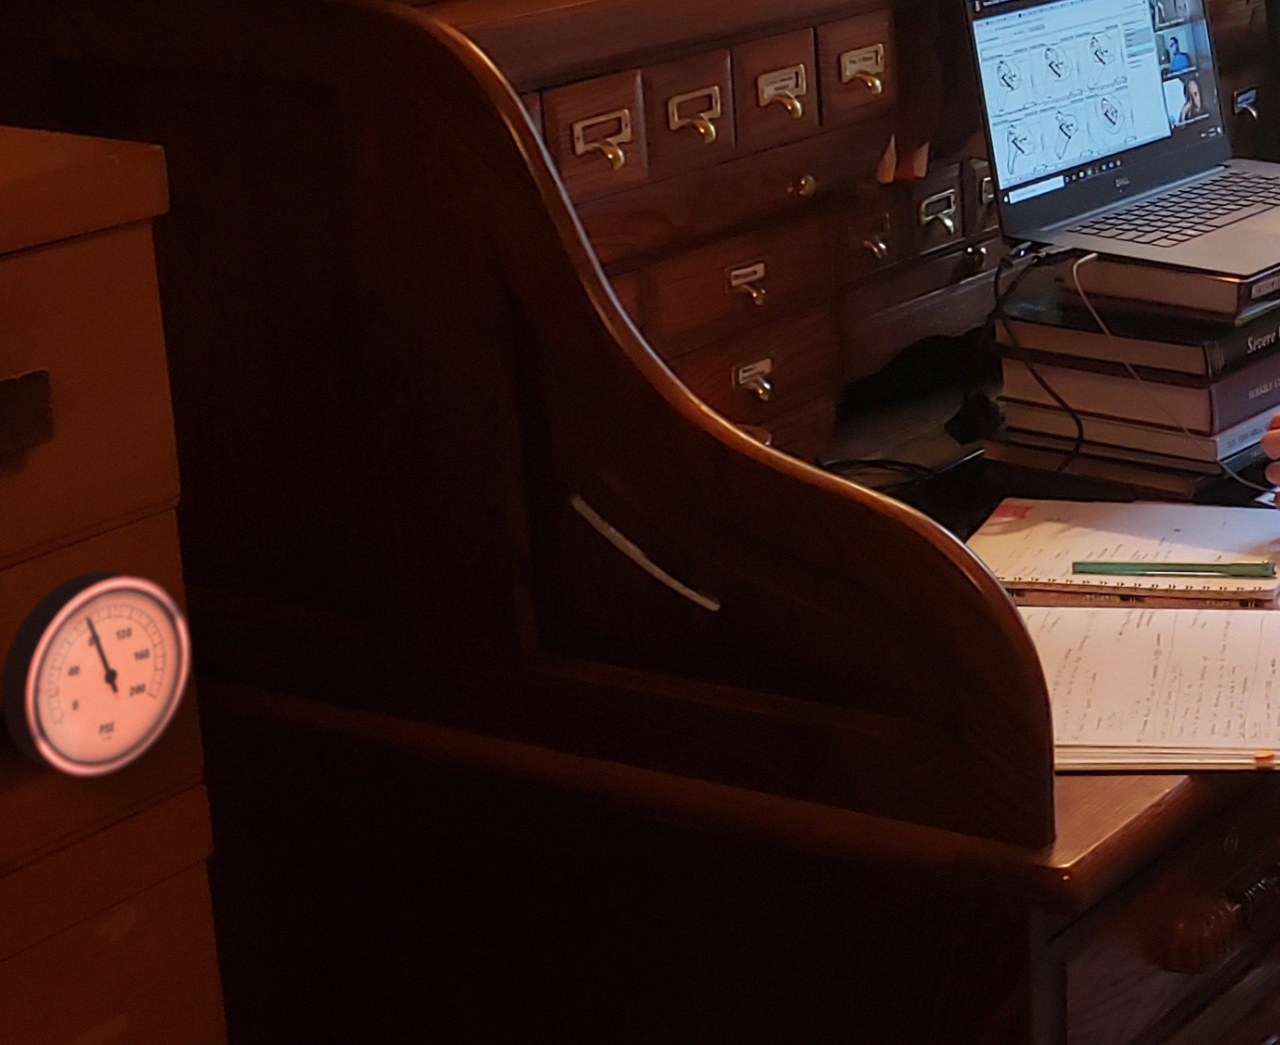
80; psi
